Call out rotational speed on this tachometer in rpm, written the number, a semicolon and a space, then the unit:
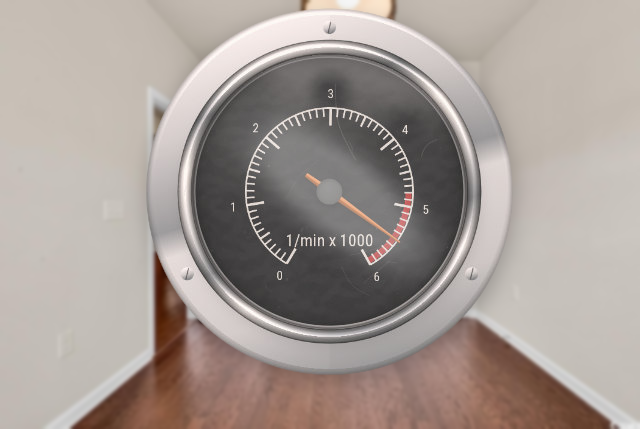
5500; rpm
